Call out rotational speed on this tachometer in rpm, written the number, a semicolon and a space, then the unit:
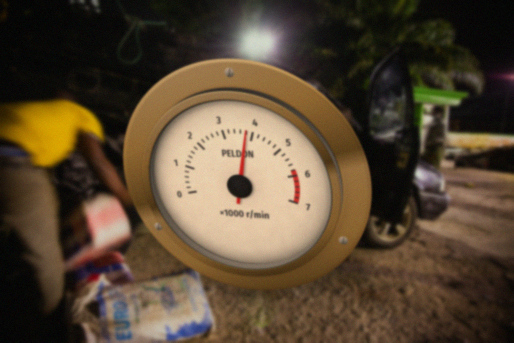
3800; rpm
